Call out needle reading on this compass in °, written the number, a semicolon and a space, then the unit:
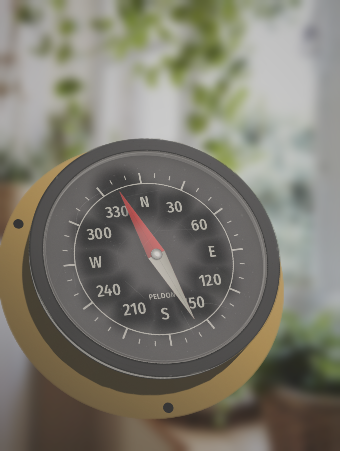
340; °
